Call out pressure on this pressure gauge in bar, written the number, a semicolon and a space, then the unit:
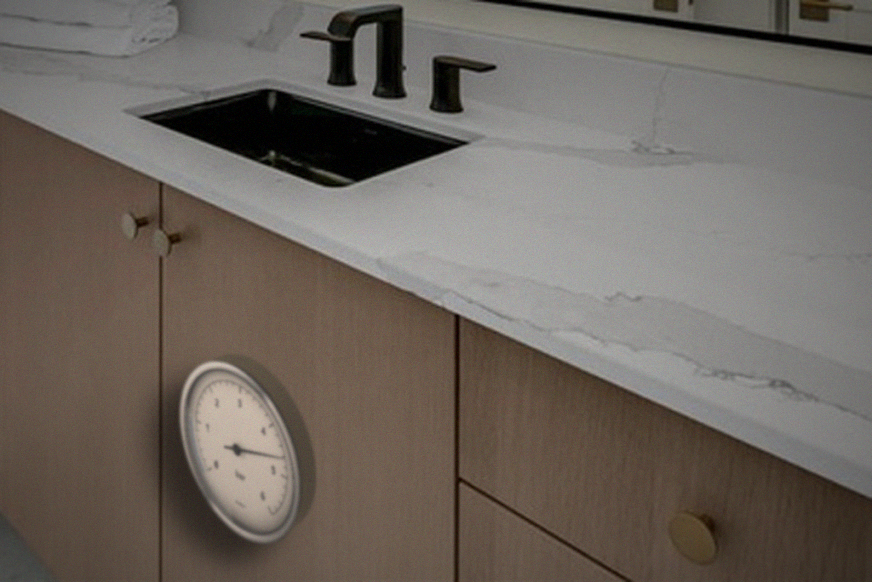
4.6; bar
